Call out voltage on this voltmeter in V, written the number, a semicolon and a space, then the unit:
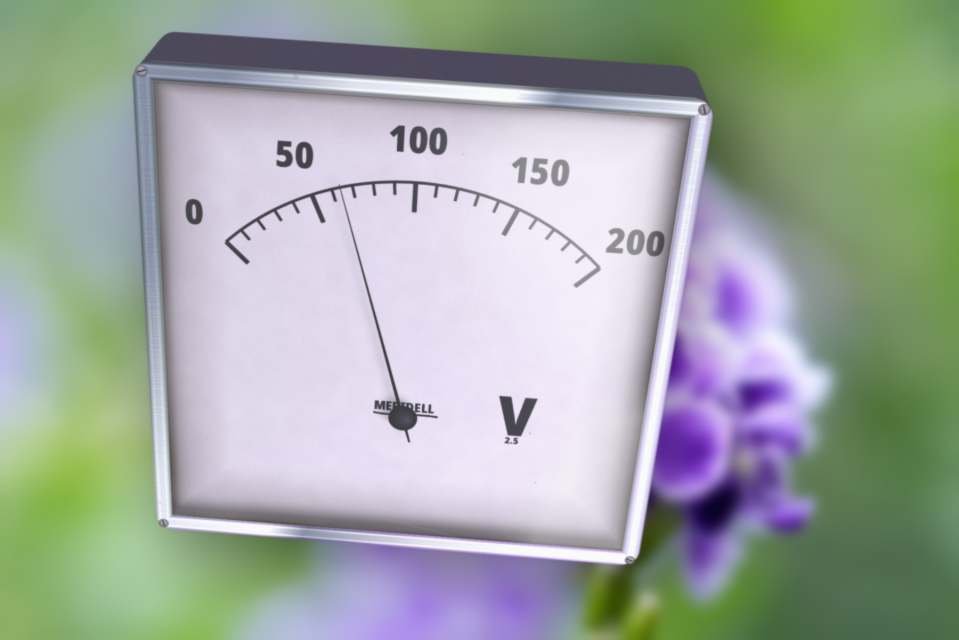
65; V
